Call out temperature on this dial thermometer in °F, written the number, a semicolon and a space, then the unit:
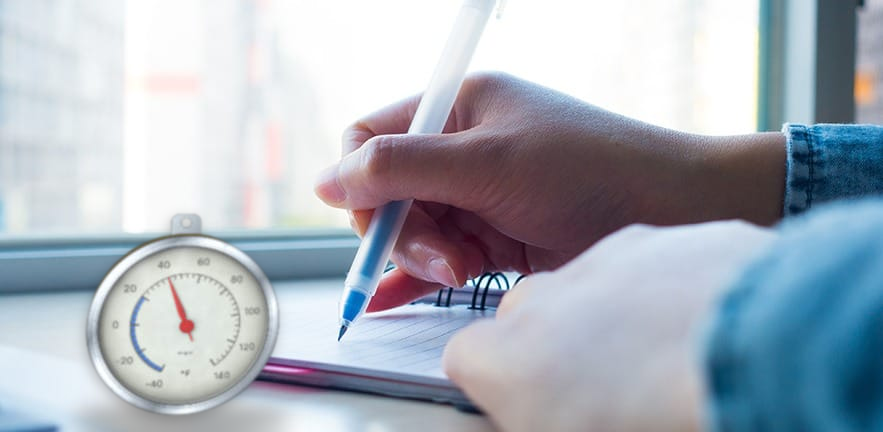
40; °F
